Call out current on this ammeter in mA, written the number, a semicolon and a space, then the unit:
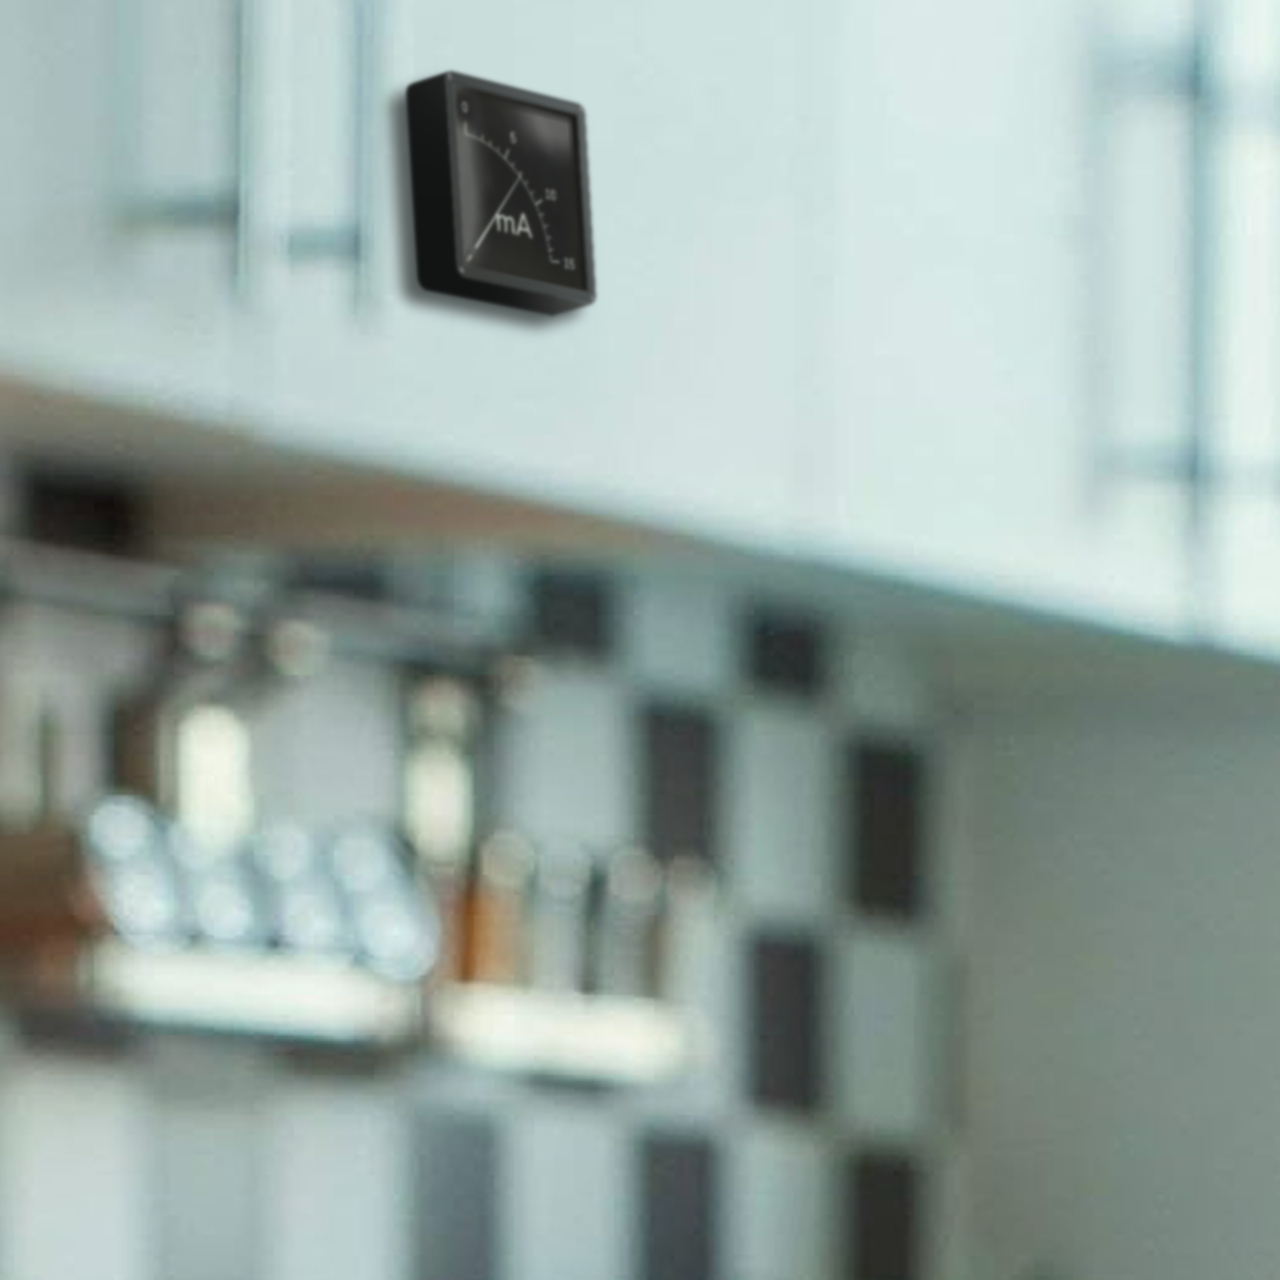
7; mA
